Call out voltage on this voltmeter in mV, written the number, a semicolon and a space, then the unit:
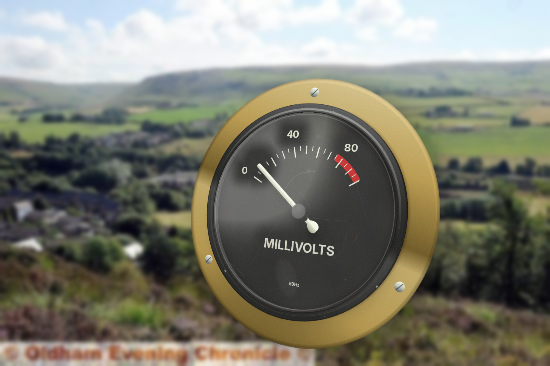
10; mV
